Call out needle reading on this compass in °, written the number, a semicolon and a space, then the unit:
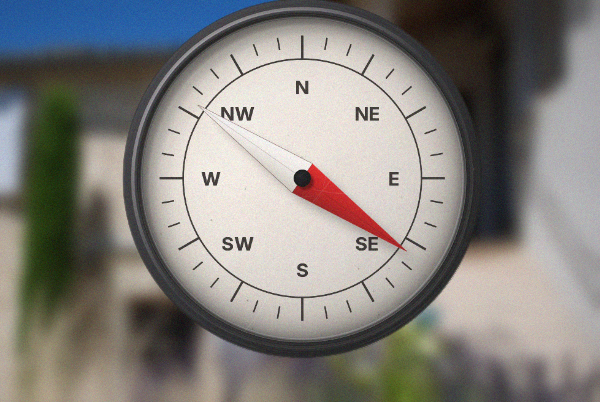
125; °
